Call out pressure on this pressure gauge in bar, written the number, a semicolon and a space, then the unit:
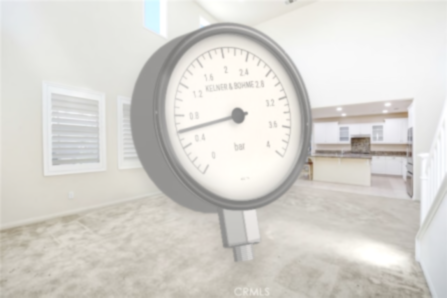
0.6; bar
